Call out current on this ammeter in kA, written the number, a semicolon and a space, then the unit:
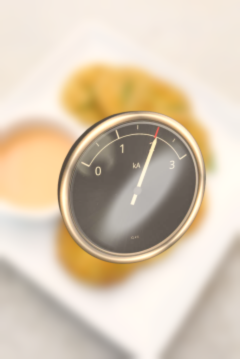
2; kA
